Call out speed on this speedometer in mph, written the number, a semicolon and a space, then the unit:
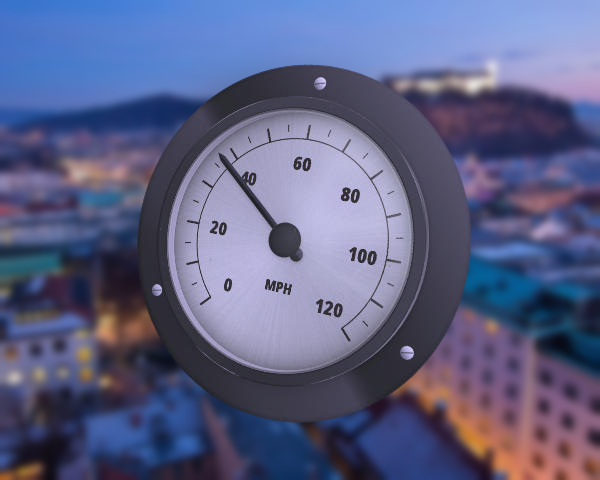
37.5; mph
